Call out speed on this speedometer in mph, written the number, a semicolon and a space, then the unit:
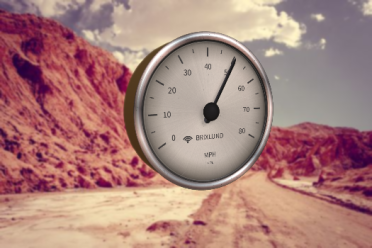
50; mph
